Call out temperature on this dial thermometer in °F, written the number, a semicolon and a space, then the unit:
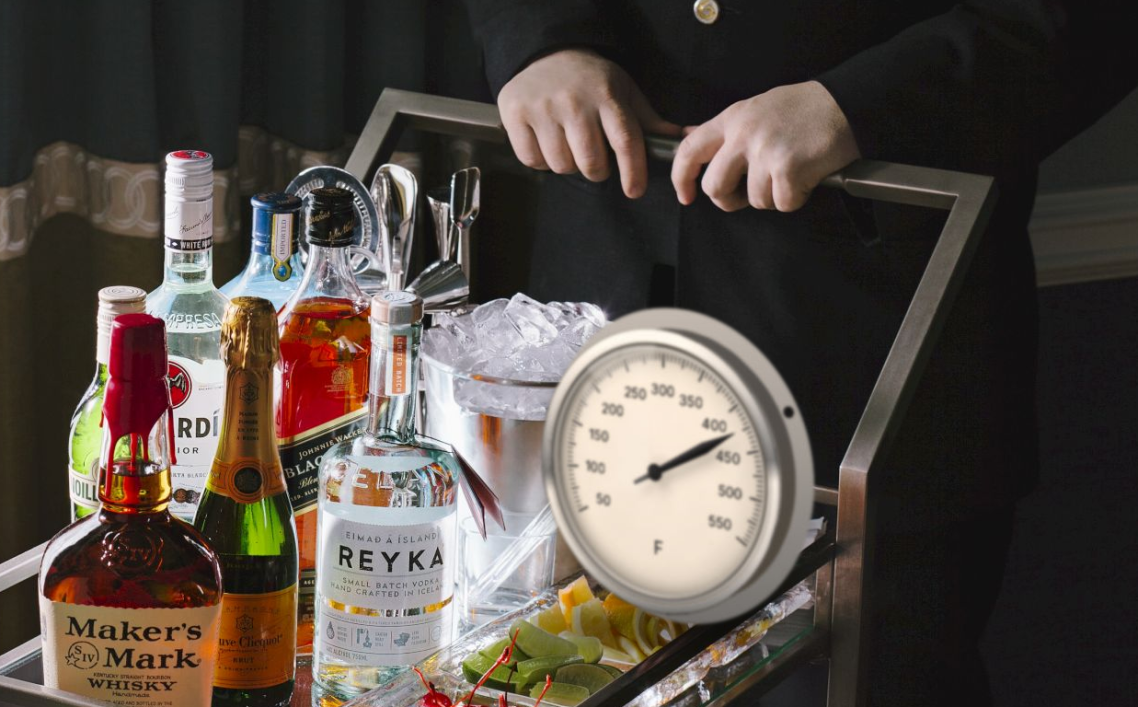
425; °F
